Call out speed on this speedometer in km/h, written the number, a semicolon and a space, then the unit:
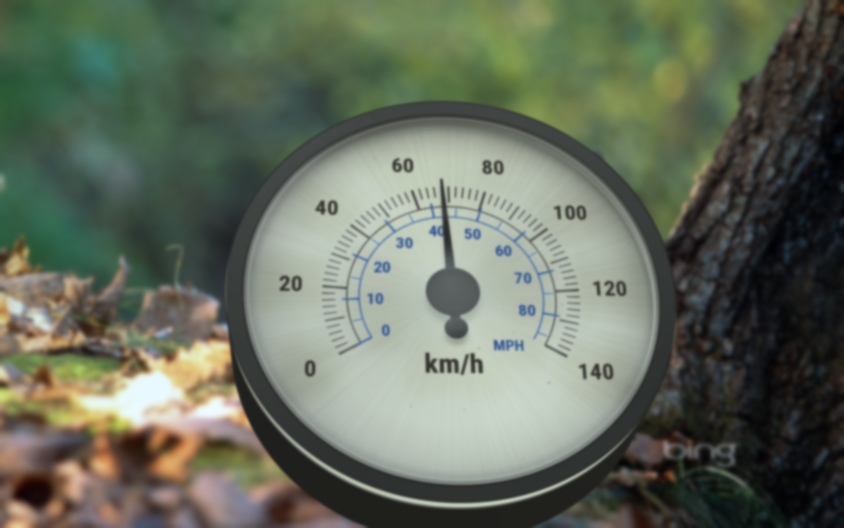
68; km/h
